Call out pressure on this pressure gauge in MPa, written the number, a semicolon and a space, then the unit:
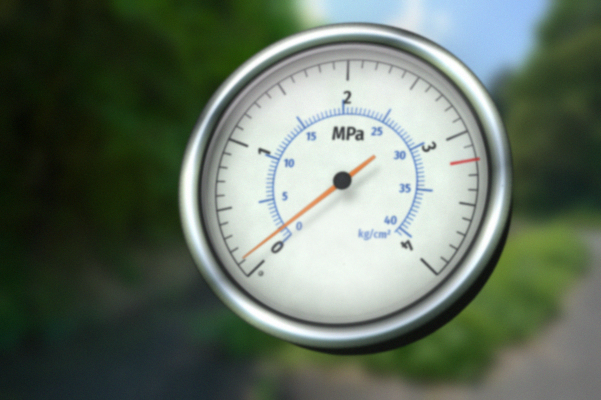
0.1; MPa
